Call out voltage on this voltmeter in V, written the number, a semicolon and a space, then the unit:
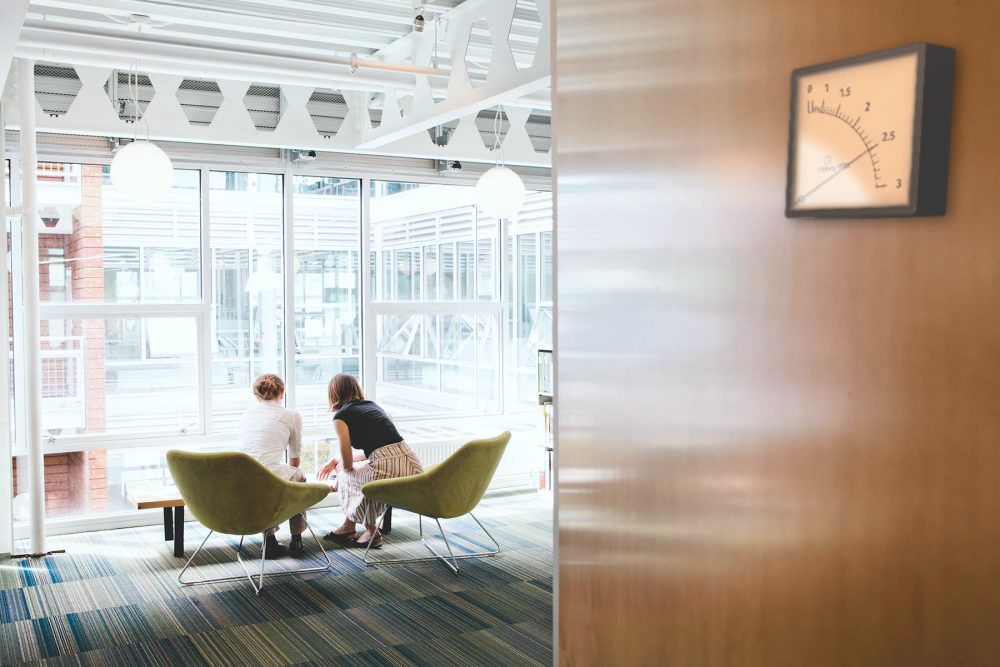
2.5; V
